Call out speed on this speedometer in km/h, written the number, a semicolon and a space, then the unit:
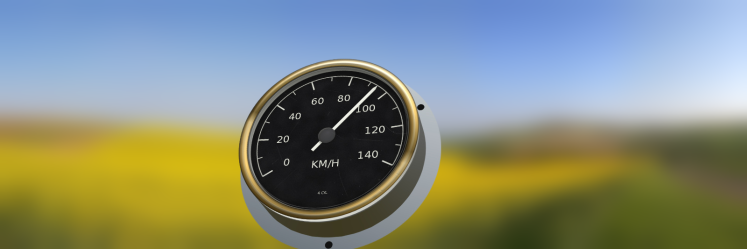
95; km/h
